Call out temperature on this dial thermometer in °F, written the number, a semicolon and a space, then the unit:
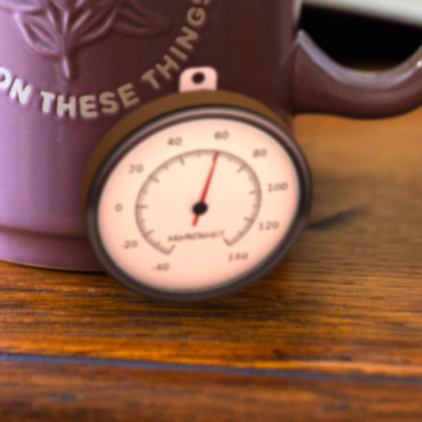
60; °F
